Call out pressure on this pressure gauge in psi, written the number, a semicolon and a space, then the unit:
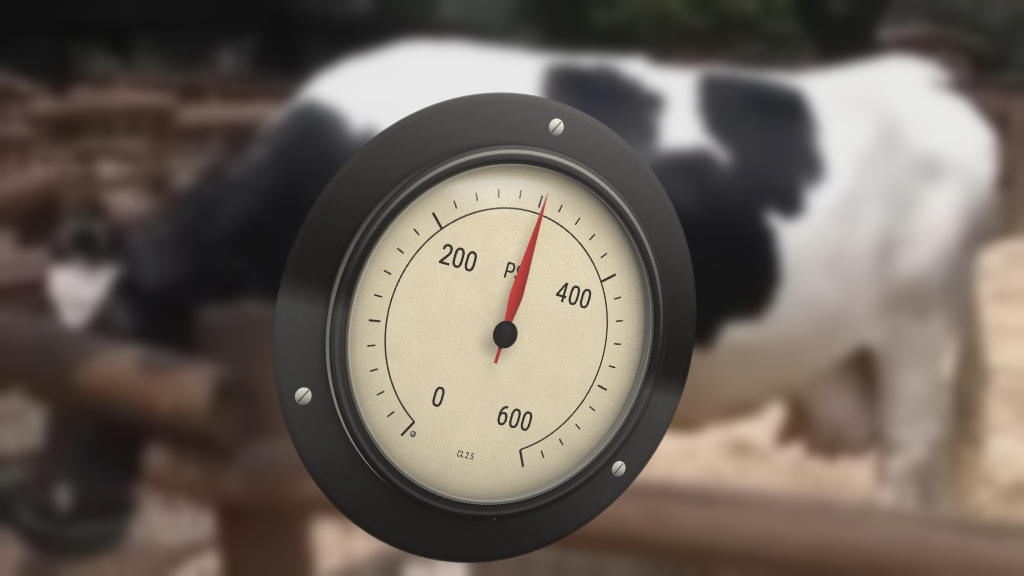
300; psi
